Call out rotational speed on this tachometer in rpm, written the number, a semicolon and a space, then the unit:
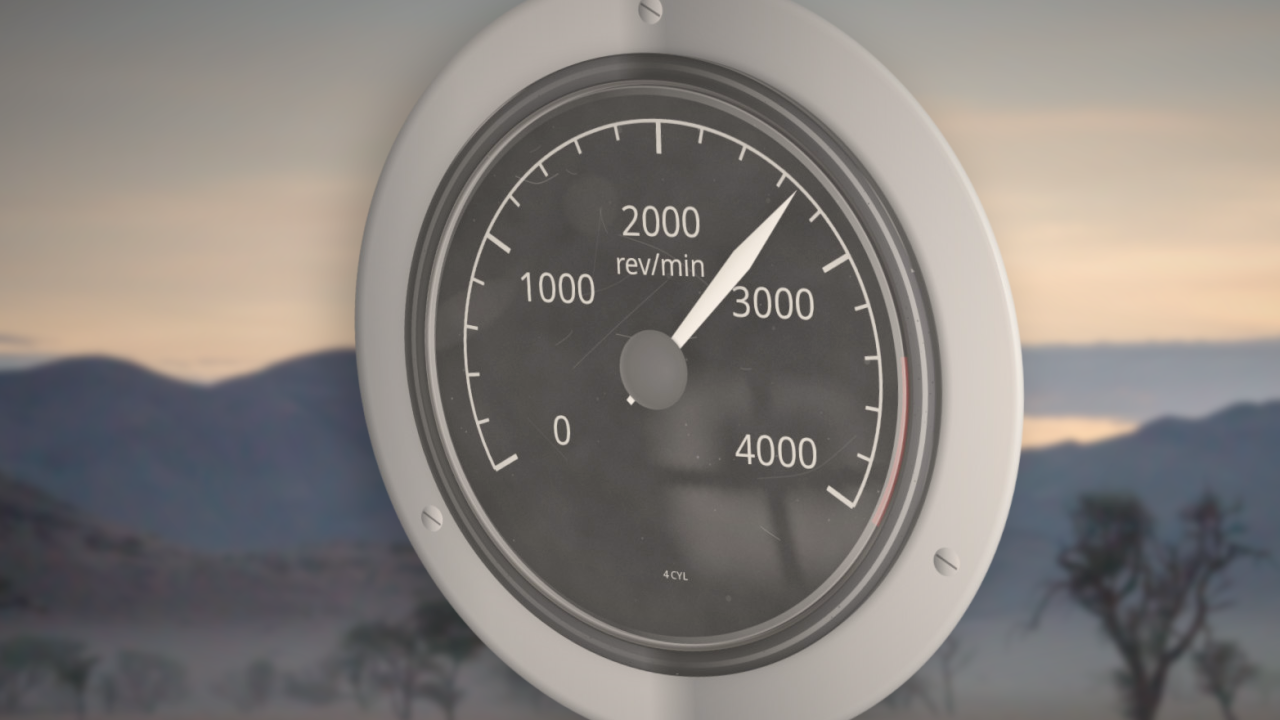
2700; rpm
